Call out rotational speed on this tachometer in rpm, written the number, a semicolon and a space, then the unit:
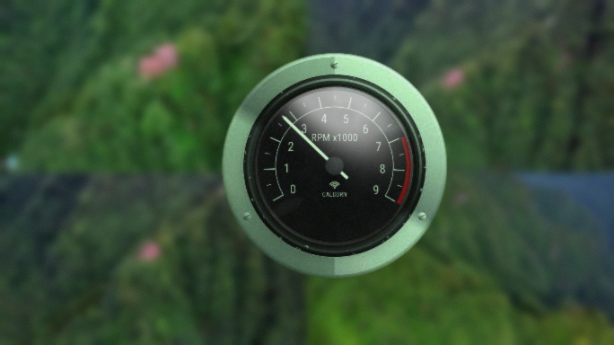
2750; rpm
